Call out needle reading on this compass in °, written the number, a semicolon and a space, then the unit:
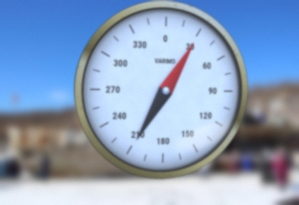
30; °
